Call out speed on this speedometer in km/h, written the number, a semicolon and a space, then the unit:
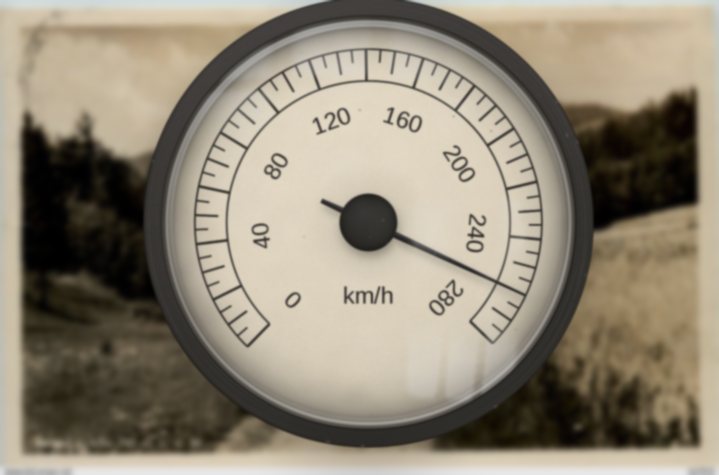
260; km/h
